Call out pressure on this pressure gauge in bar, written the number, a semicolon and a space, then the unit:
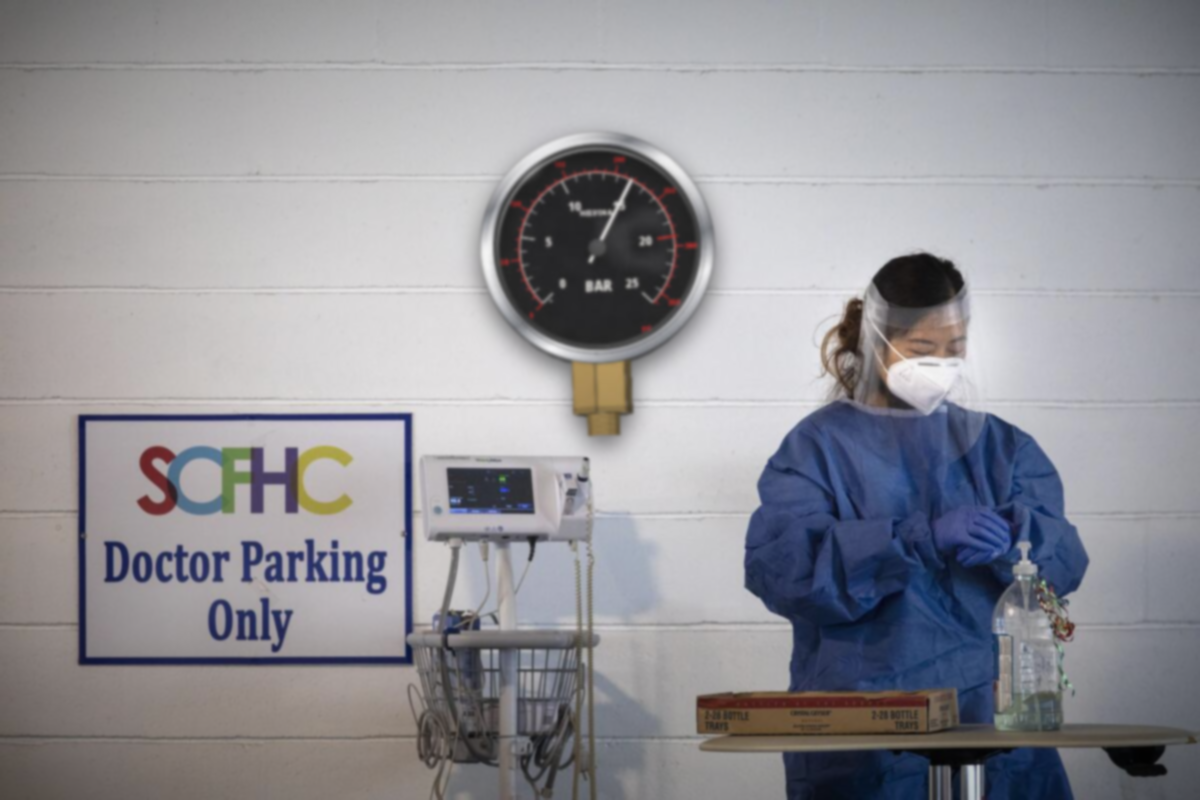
15; bar
